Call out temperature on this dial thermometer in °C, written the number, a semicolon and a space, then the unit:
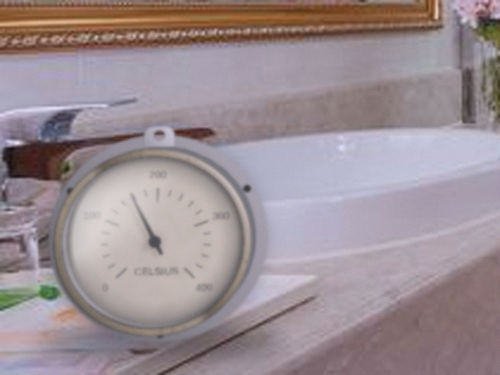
160; °C
